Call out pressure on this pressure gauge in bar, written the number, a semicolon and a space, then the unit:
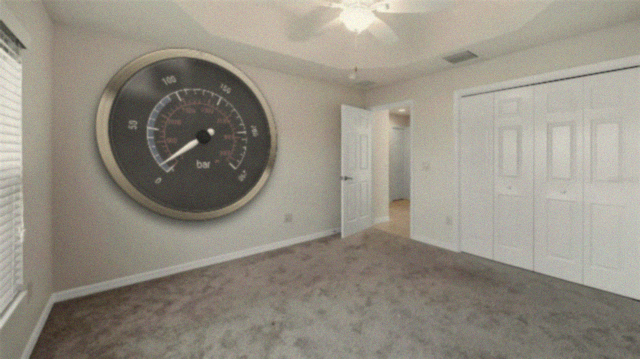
10; bar
